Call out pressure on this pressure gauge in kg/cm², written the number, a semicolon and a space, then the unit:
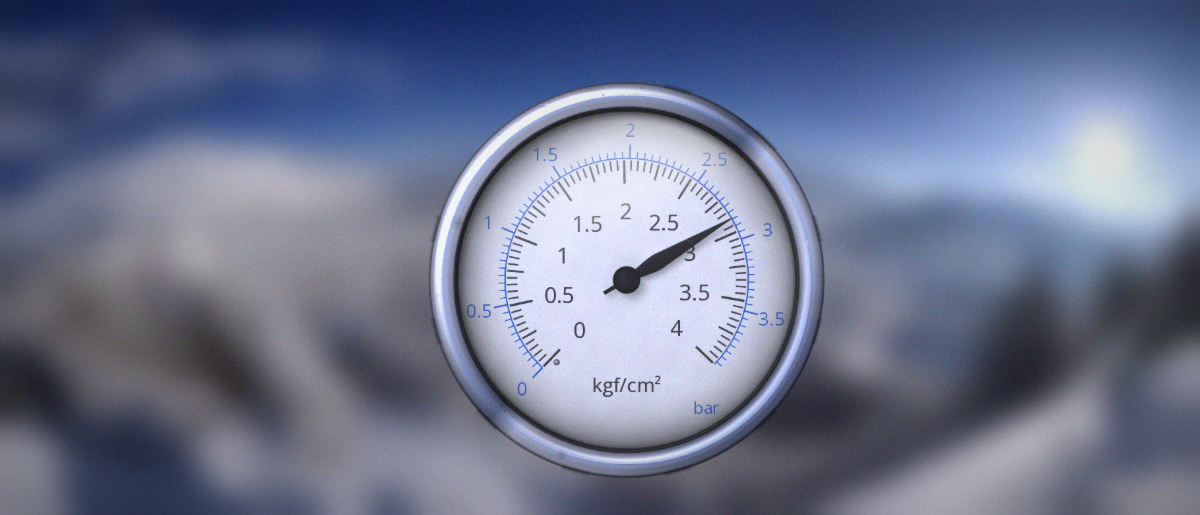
2.9; kg/cm²
